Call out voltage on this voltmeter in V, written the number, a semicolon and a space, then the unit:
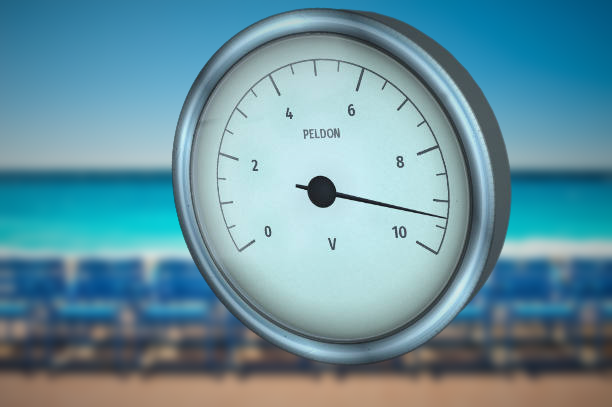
9.25; V
